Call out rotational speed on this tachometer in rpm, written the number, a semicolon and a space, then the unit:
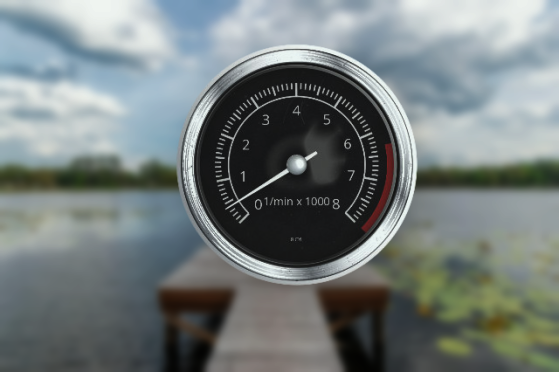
400; rpm
